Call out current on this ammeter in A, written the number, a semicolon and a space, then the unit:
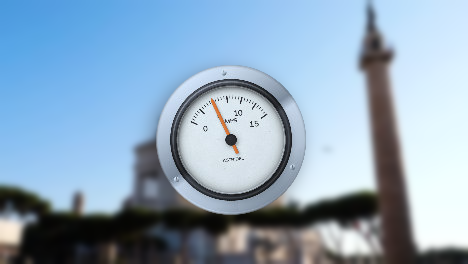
5; A
